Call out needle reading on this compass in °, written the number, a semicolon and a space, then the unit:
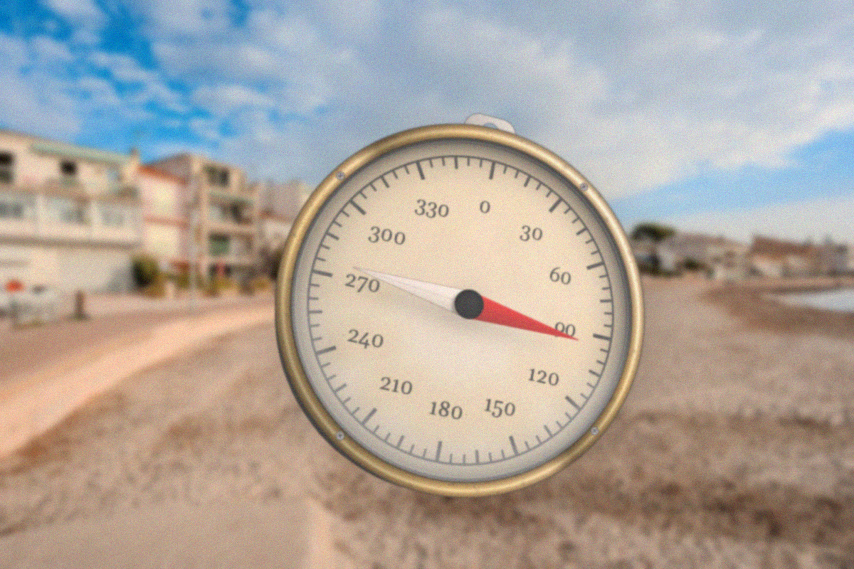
95; °
